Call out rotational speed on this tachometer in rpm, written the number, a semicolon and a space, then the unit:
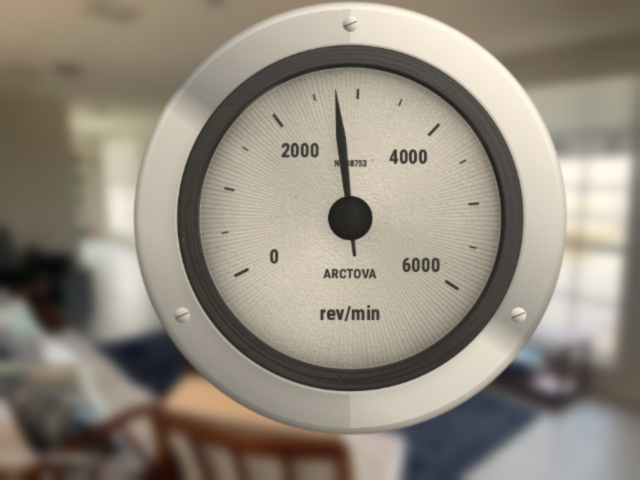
2750; rpm
